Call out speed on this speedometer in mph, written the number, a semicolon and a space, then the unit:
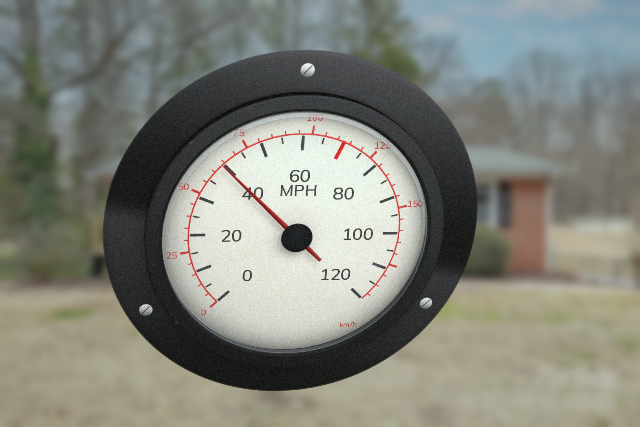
40; mph
